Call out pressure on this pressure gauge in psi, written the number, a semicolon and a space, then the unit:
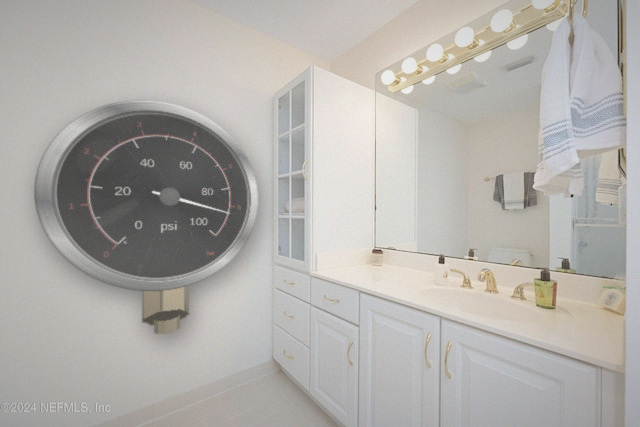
90; psi
